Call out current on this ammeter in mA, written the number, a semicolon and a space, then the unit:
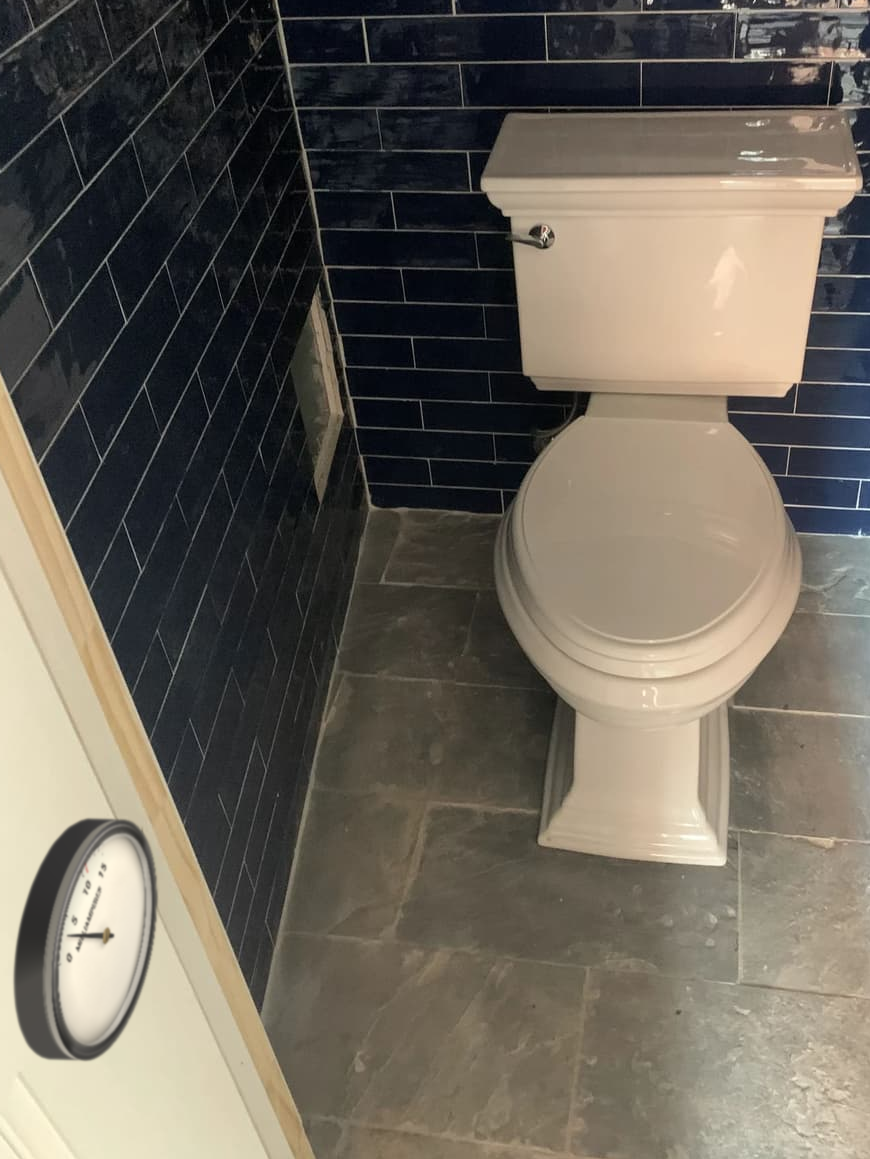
3; mA
